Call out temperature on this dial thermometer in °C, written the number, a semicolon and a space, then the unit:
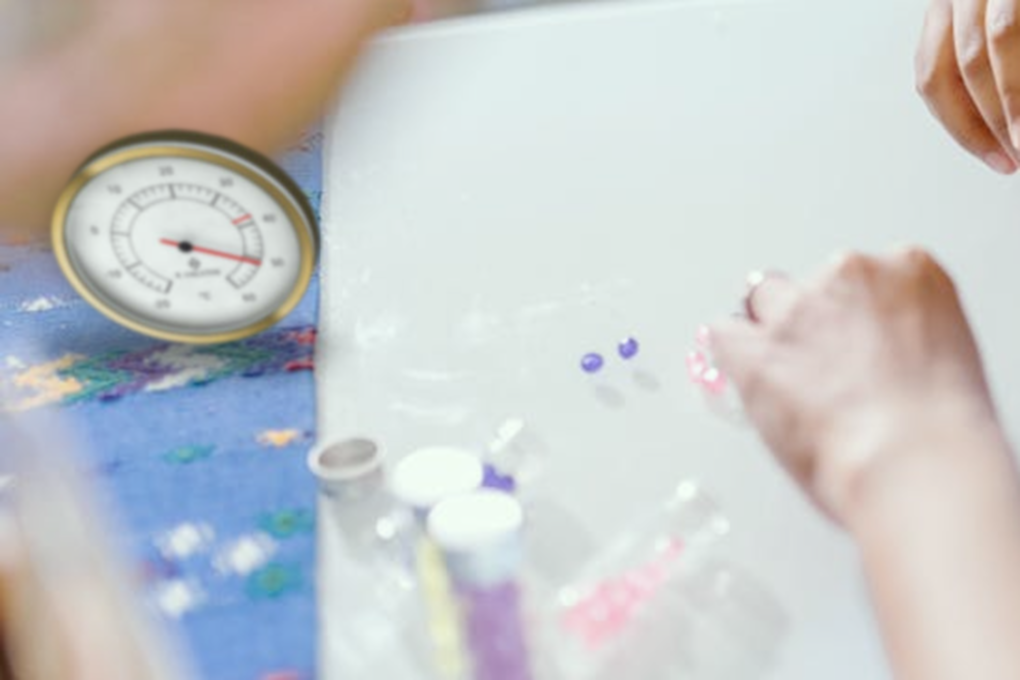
50; °C
